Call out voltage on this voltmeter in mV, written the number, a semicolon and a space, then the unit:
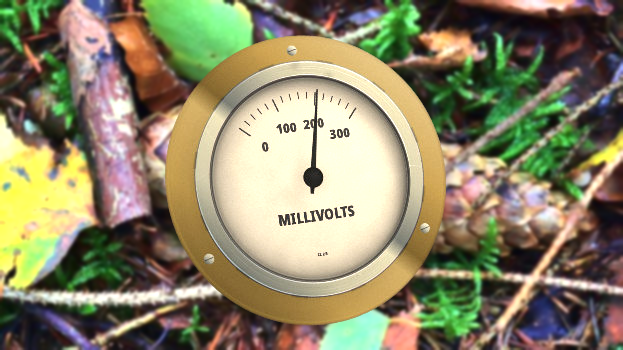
200; mV
